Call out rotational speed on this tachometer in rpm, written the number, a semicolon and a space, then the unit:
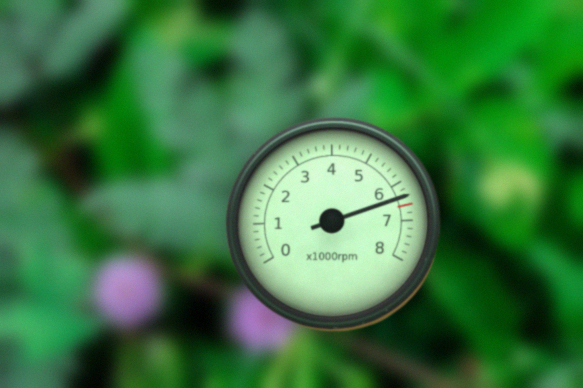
6400; rpm
